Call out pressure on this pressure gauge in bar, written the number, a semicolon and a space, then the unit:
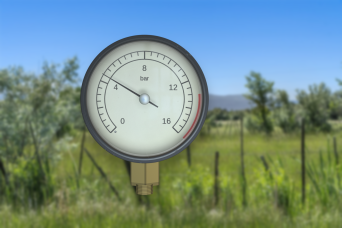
4.5; bar
